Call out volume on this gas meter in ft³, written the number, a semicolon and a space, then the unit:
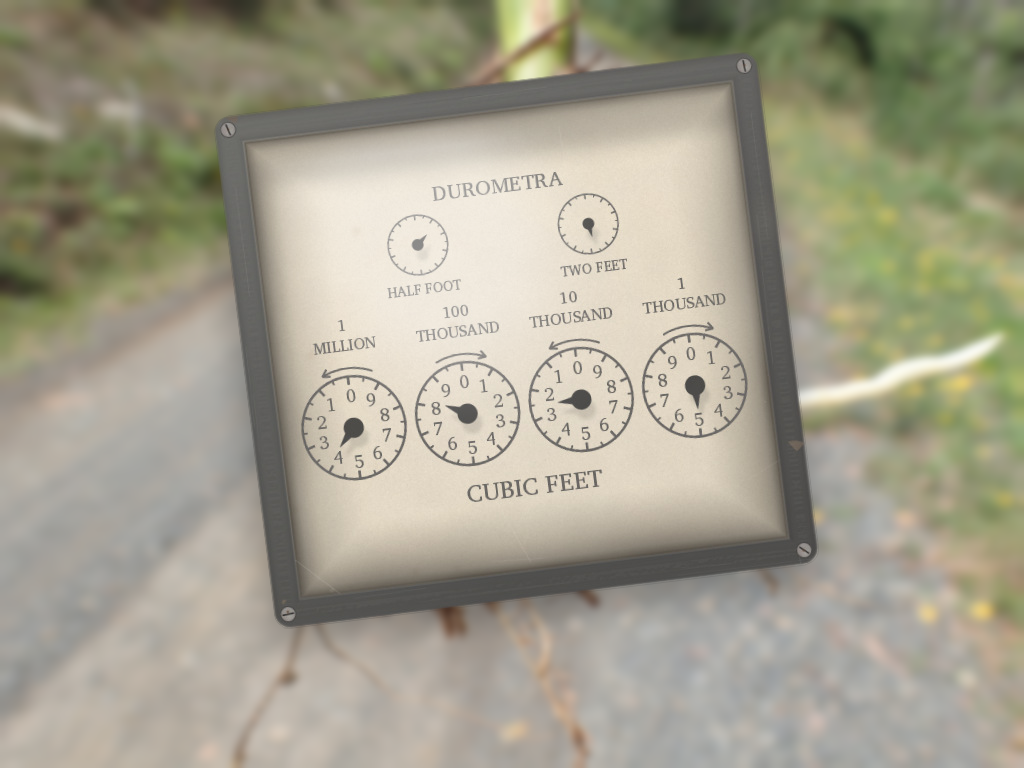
382500; ft³
